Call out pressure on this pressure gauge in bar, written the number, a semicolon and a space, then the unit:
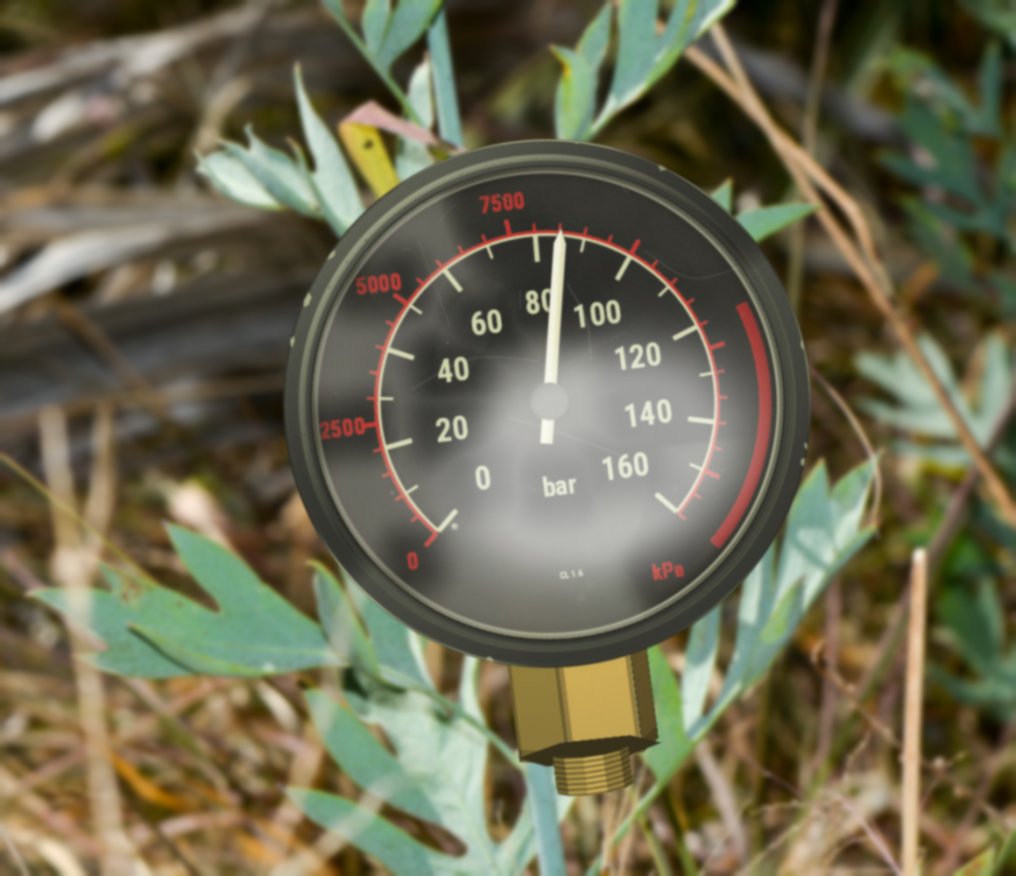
85; bar
